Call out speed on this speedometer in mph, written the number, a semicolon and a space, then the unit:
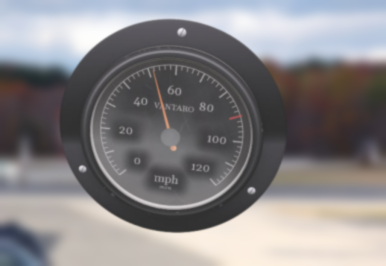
52; mph
